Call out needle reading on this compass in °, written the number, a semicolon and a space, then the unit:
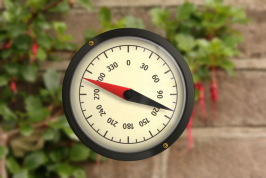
290; °
